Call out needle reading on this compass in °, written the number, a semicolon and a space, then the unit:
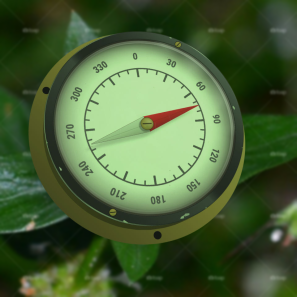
75; °
